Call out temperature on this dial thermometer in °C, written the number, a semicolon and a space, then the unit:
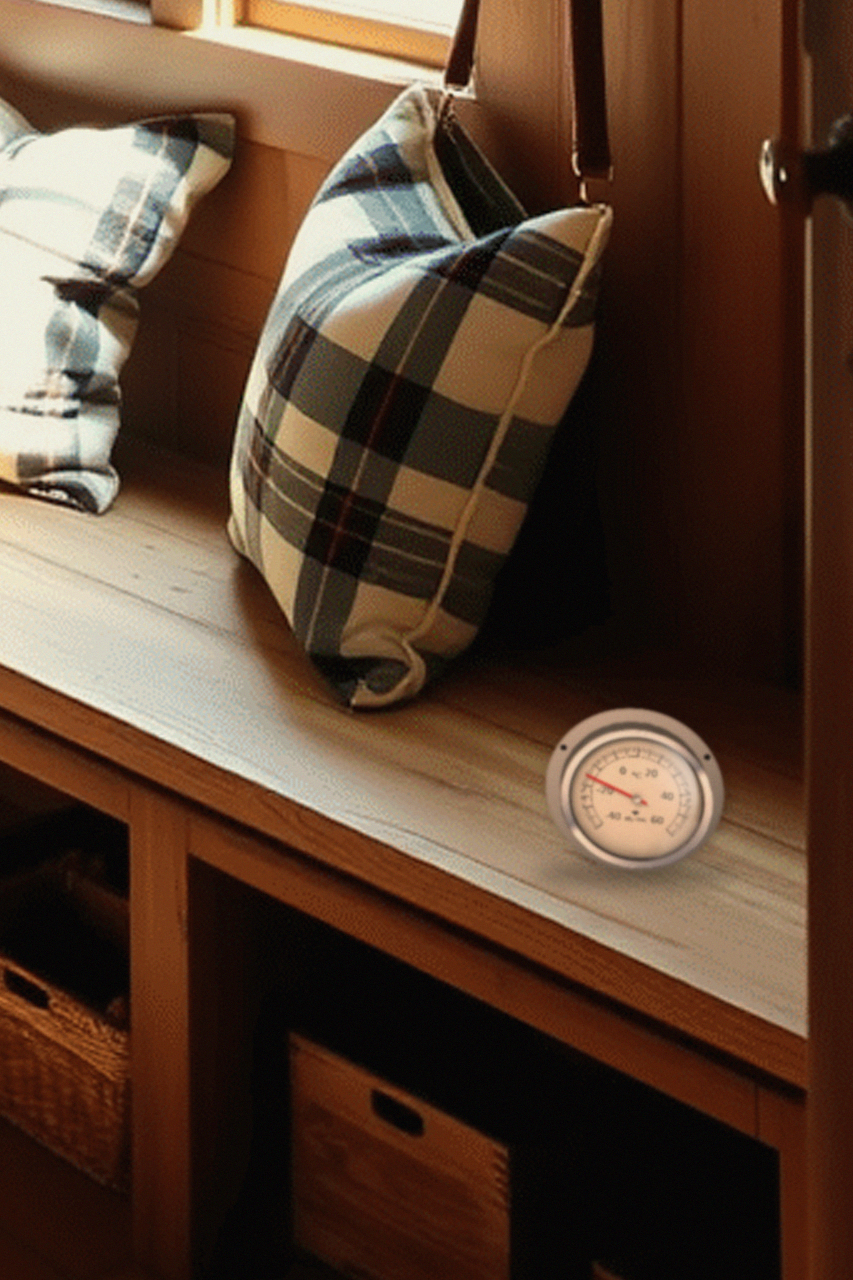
-15; °C
